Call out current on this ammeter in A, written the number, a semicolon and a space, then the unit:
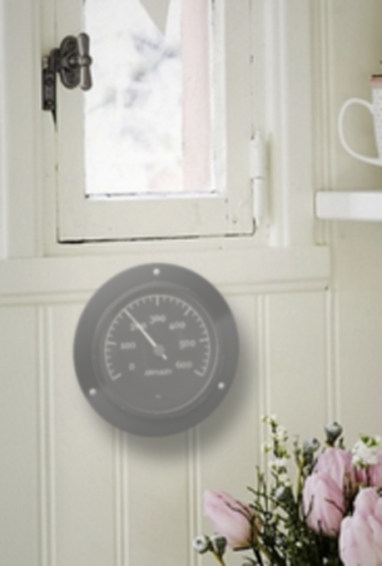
200; A
